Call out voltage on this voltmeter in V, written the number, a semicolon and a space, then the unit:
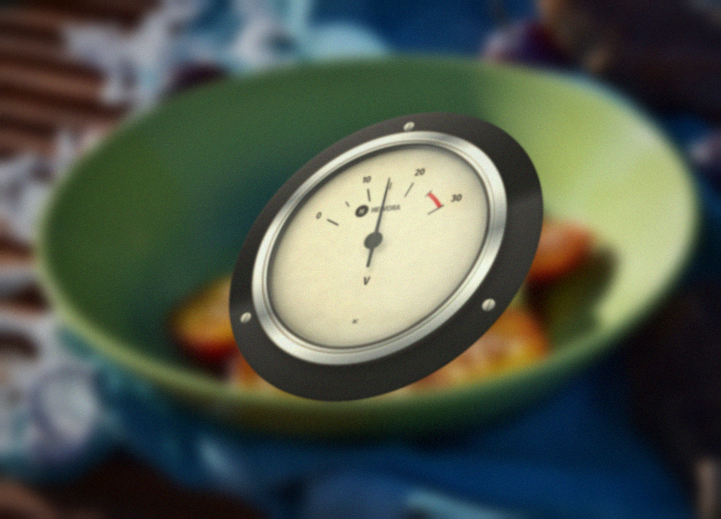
15; V
